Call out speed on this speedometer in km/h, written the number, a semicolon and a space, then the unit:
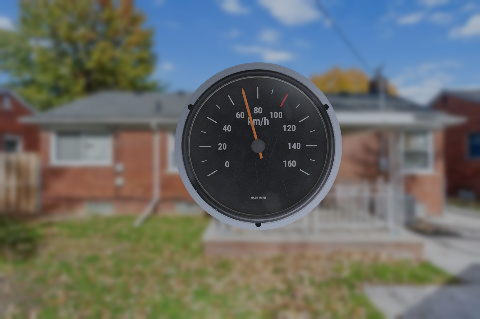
70; km/h
